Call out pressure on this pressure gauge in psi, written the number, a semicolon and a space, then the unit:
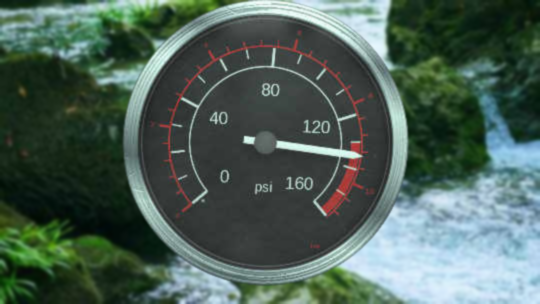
135; psi
